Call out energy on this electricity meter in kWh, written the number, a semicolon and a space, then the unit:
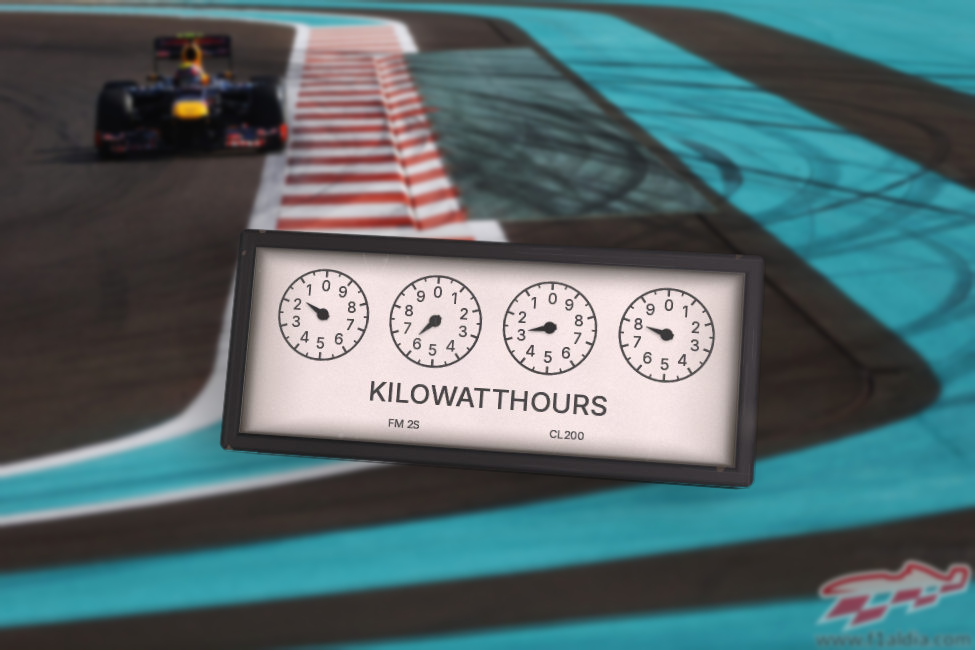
1628; kWh
